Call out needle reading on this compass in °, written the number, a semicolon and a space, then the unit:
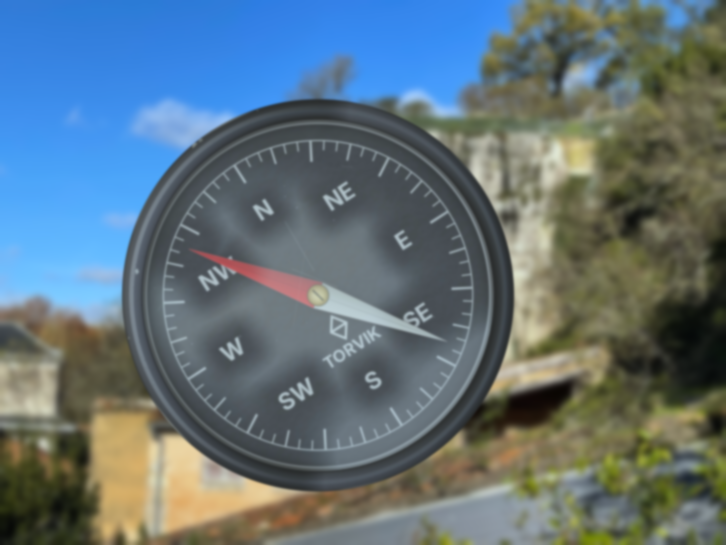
322.5; °
